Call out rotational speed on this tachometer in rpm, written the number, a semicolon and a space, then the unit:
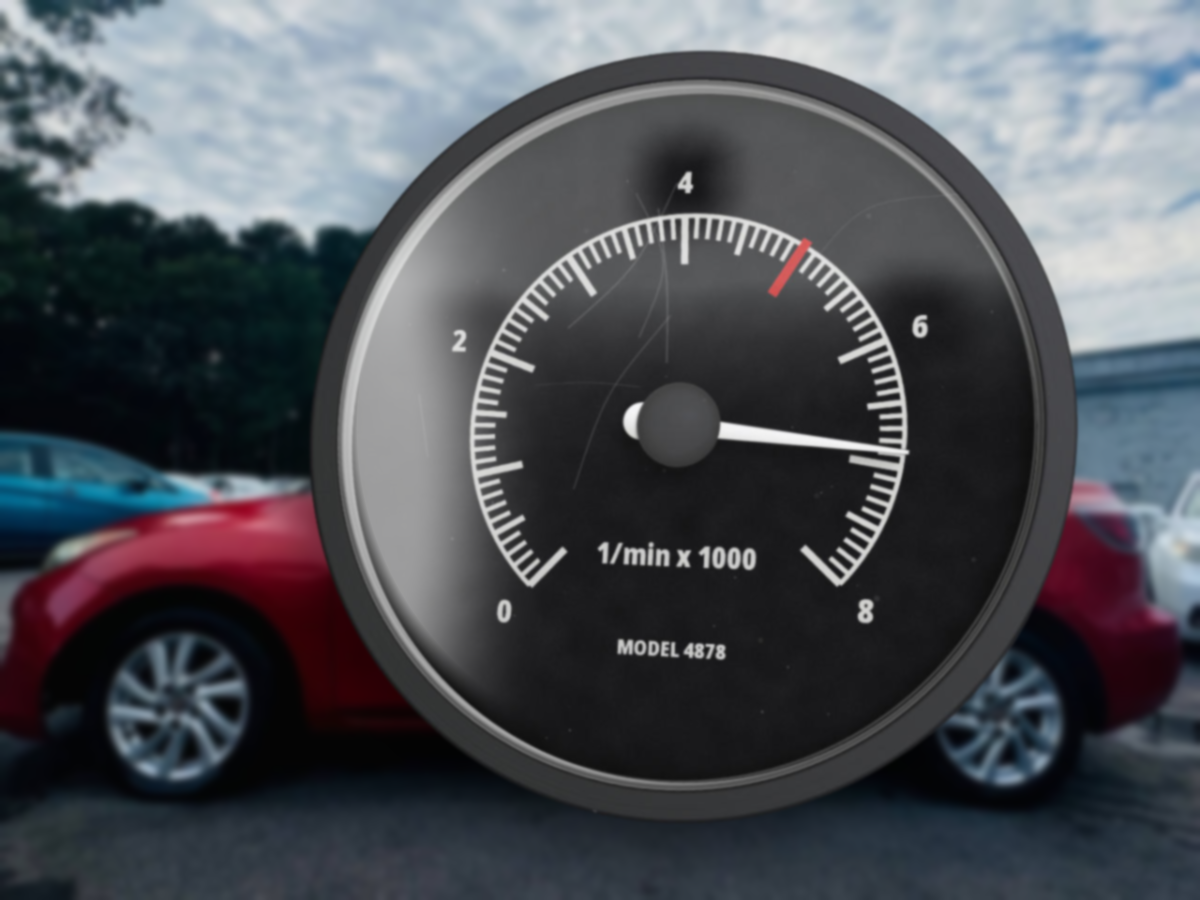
6900; rpm
